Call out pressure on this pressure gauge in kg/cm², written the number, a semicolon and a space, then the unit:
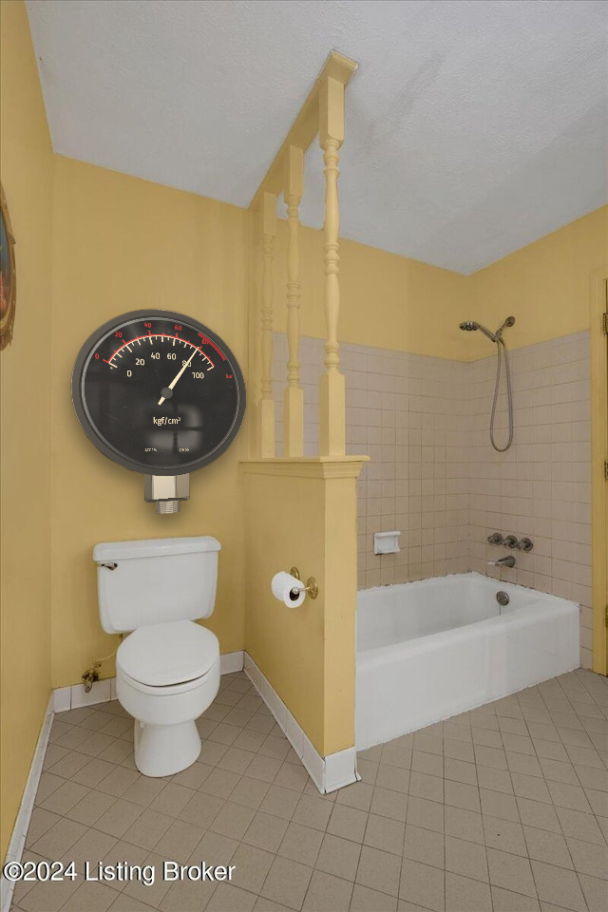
80; kg/cm²
